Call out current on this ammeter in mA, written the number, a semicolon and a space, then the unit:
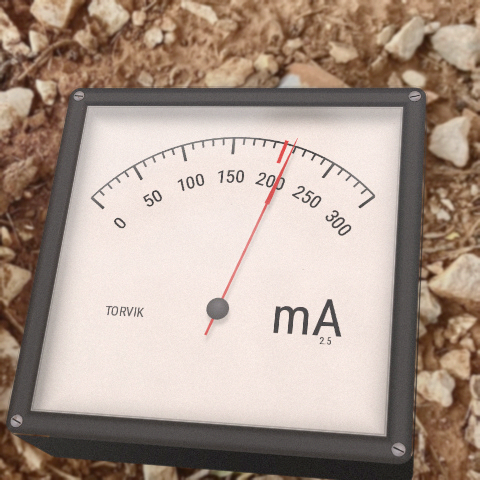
210; mA
